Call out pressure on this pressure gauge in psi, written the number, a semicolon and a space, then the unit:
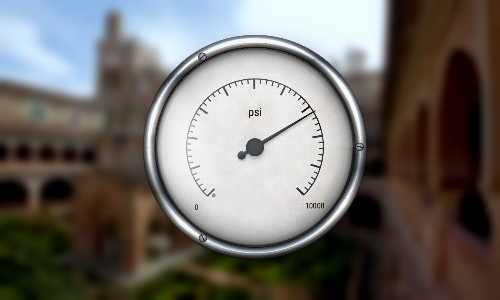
7200; psi
